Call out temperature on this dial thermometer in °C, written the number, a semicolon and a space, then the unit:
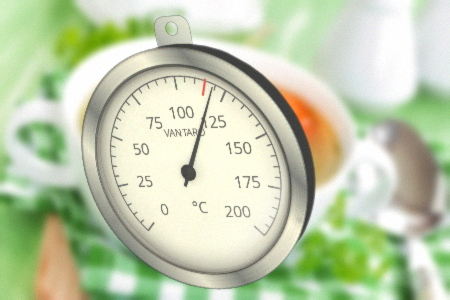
120; °C
